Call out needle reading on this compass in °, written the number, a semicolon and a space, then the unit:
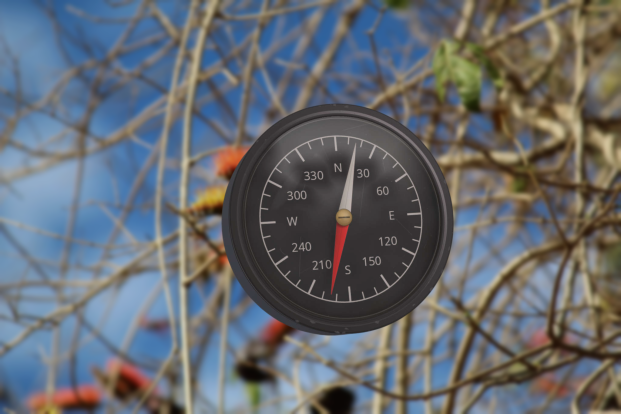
195; °
